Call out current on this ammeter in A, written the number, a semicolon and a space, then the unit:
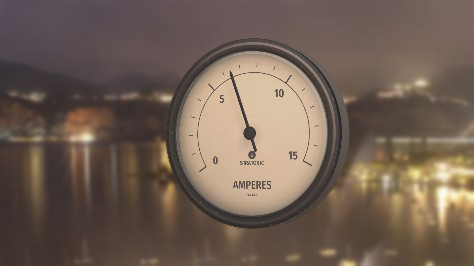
6.5; A
